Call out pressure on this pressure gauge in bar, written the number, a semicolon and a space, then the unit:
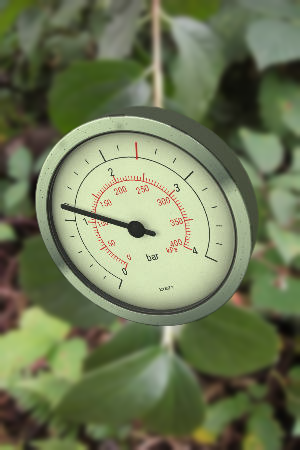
1.2; bar
